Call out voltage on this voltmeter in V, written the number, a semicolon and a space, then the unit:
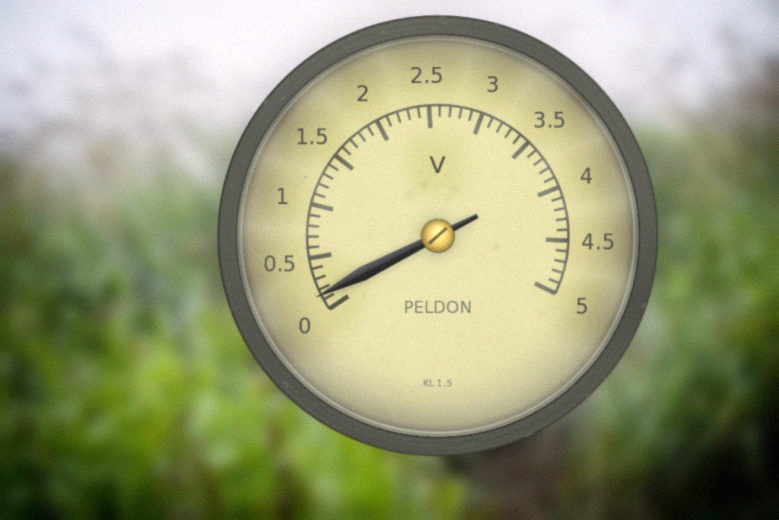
0.15; V
